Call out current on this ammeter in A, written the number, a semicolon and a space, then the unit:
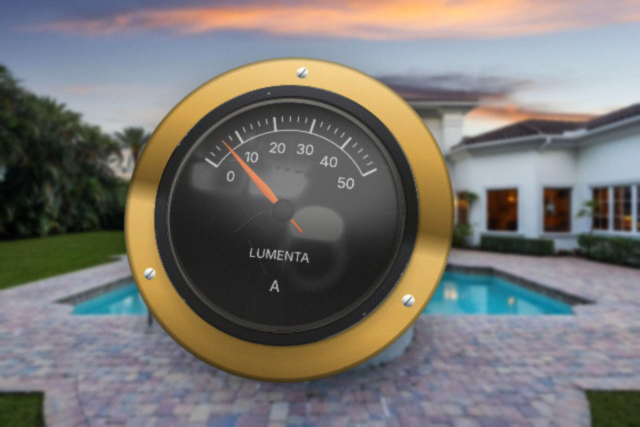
6; A
